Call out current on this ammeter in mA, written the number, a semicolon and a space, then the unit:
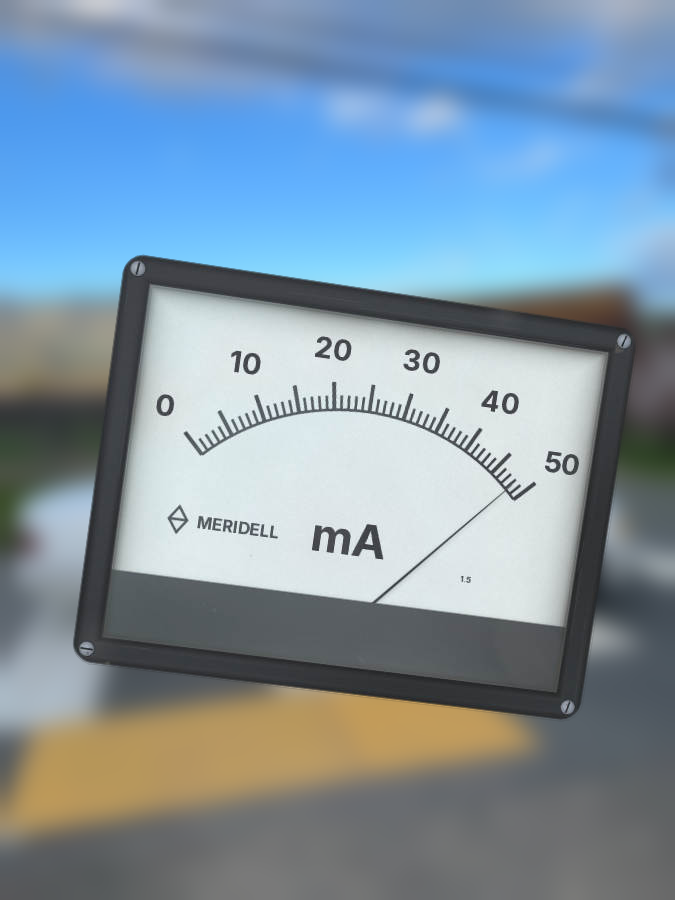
48; mA
